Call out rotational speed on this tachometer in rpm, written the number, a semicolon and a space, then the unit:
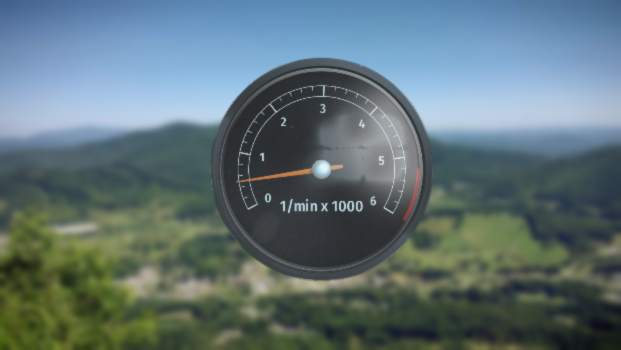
500; rpm
